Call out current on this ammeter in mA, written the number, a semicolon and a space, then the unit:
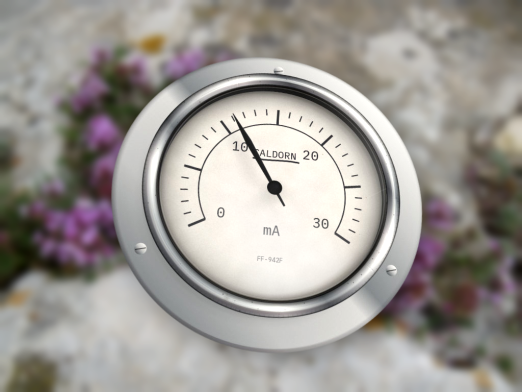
11; mA
